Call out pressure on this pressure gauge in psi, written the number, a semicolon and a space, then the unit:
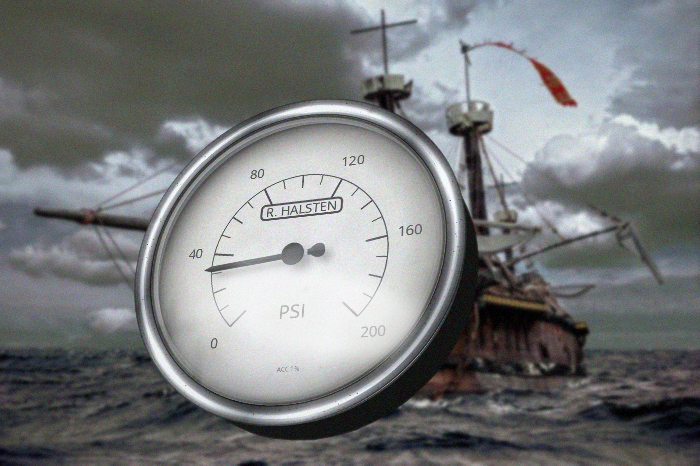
30; psi
